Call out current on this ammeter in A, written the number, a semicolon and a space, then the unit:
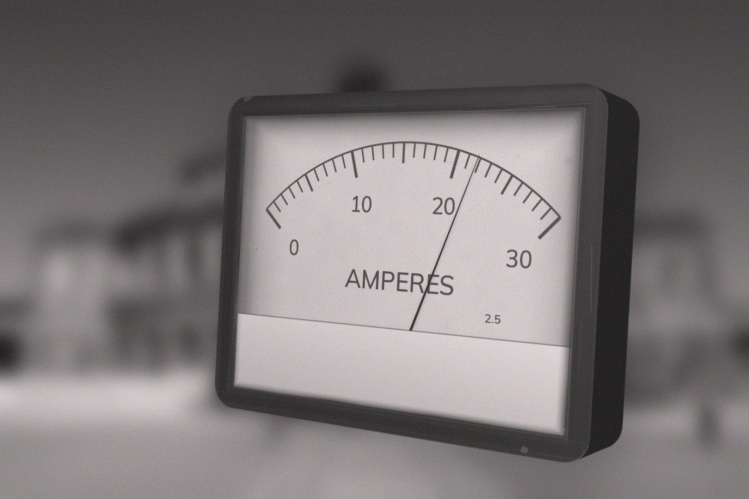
22; A
